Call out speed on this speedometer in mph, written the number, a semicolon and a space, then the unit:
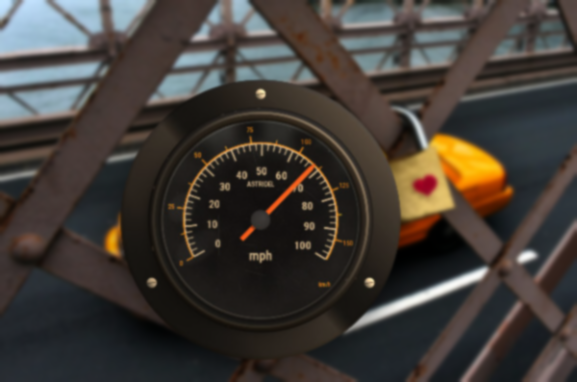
68; mph
